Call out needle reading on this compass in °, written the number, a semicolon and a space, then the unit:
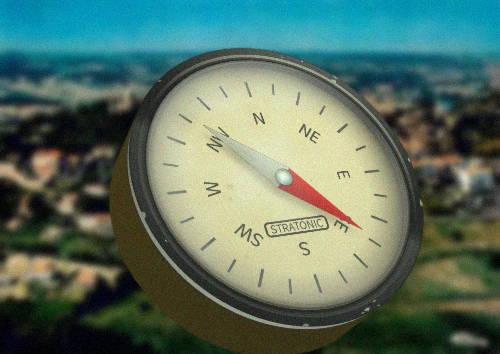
135; °
